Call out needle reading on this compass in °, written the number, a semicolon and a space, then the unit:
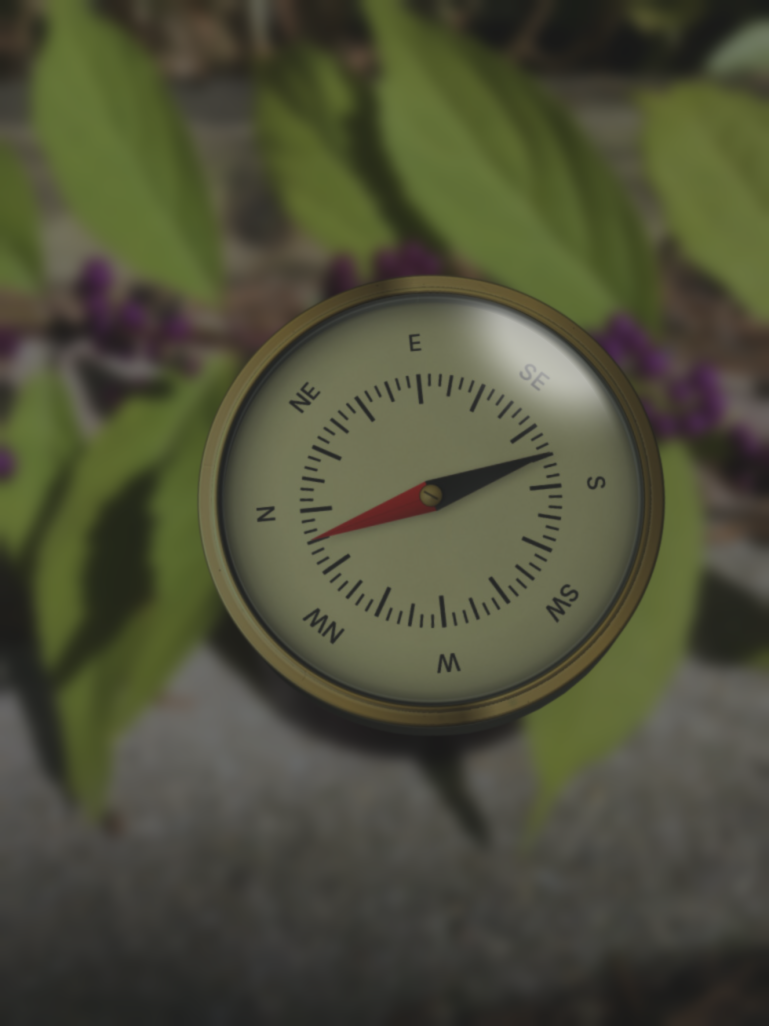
345; °
